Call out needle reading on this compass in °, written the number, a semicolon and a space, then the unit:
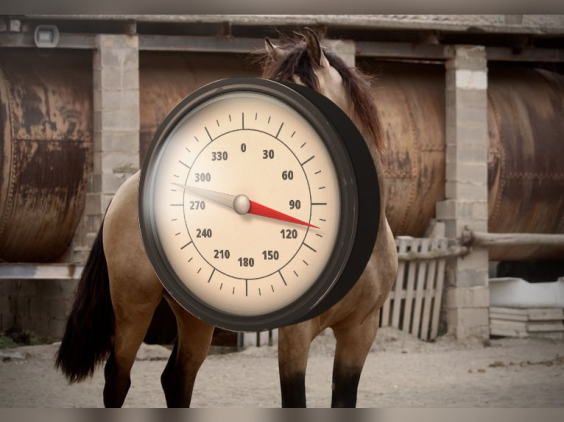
105; °
